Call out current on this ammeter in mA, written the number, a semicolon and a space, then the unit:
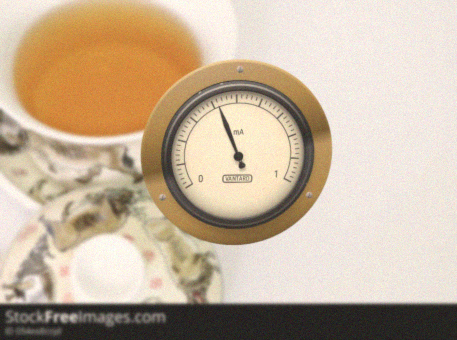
0.42; mA
